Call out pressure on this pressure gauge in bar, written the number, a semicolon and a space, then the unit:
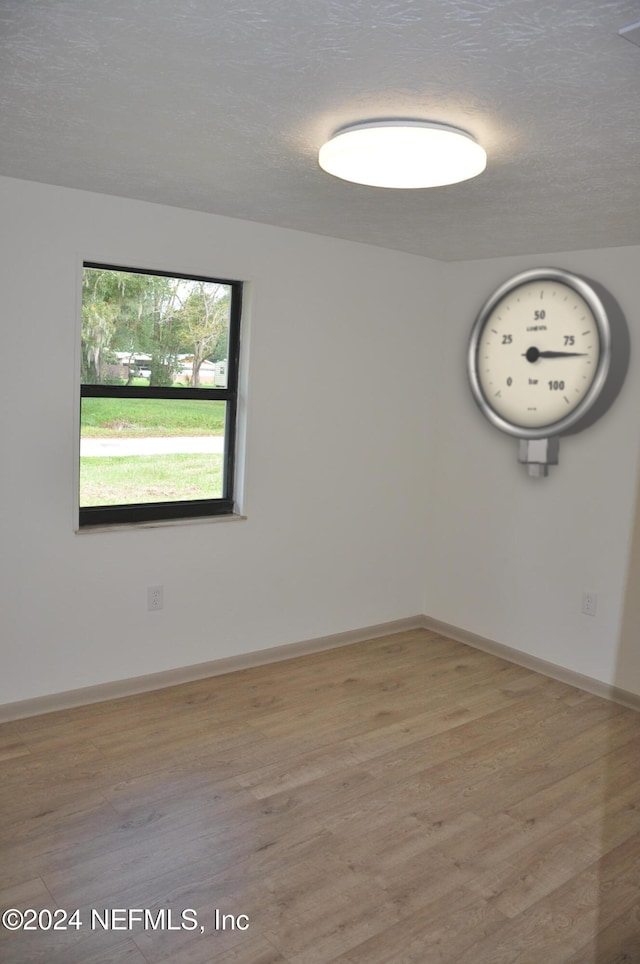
82.5; bar
